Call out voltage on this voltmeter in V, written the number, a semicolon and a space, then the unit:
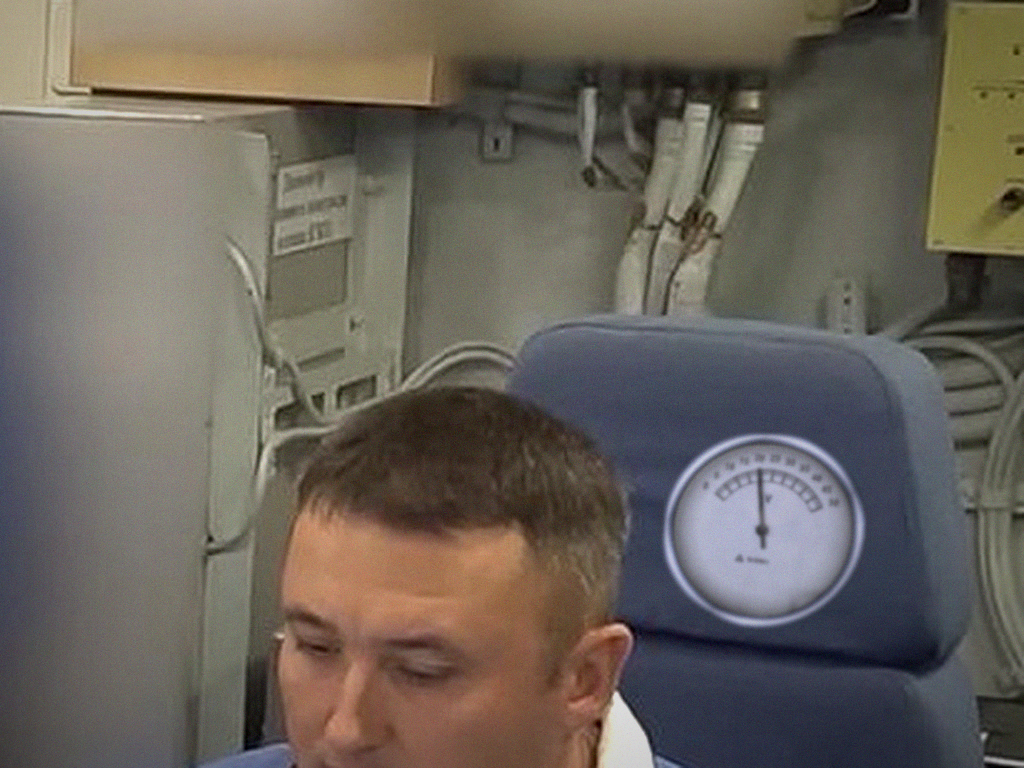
20; V
